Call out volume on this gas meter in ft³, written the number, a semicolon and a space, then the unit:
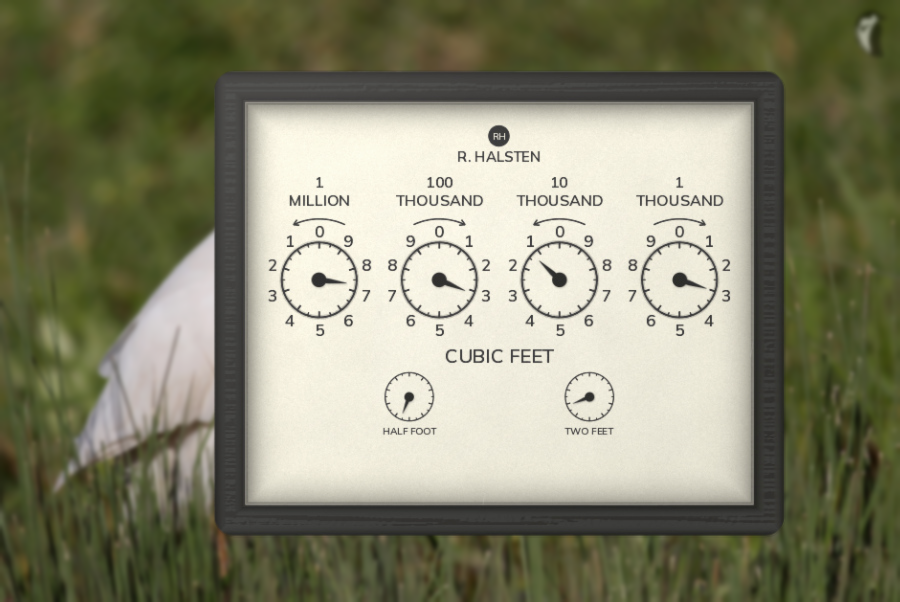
731300; ft³
